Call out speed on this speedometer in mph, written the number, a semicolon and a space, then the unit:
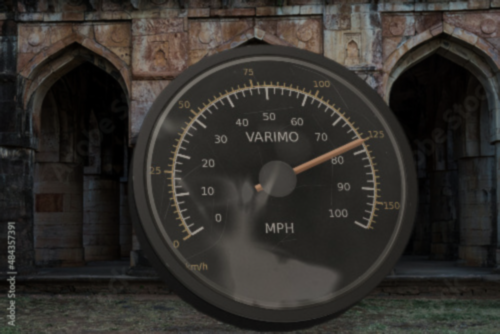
78; mph
